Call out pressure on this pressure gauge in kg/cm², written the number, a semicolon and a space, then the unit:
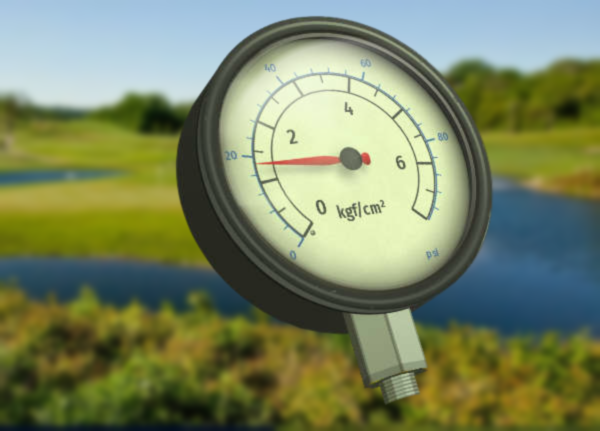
1.25; kg/cm²
